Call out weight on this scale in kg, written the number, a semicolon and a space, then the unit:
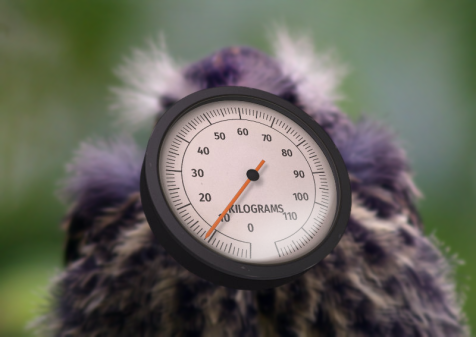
11; kg
